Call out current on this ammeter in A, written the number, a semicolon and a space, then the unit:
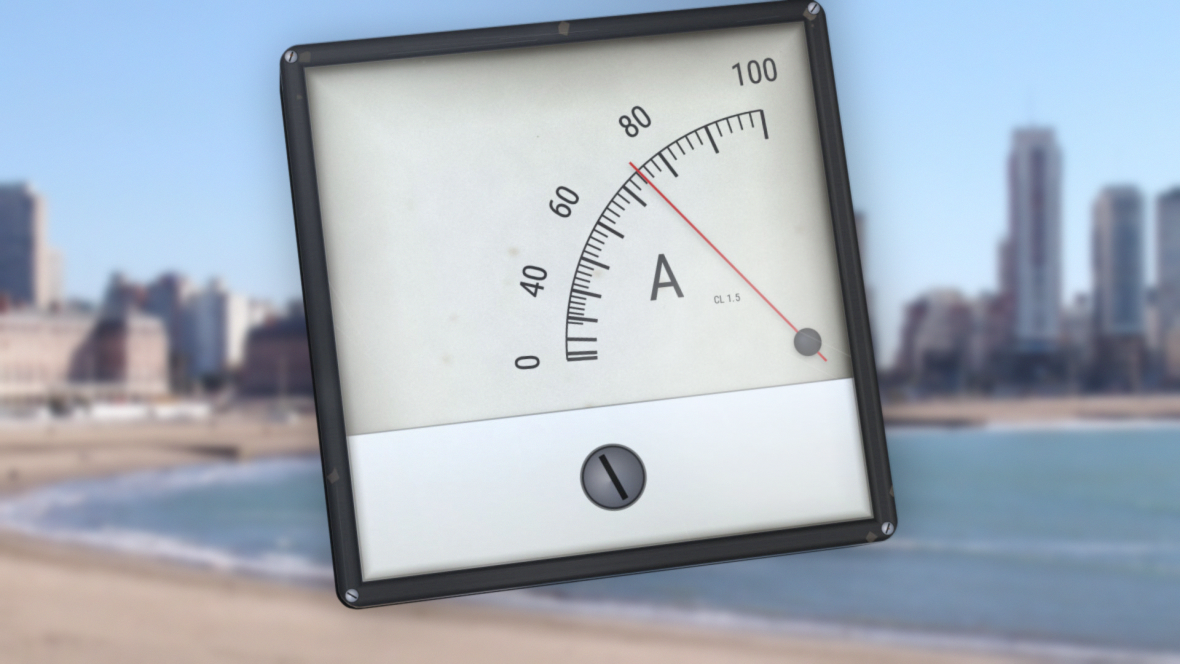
74; A
